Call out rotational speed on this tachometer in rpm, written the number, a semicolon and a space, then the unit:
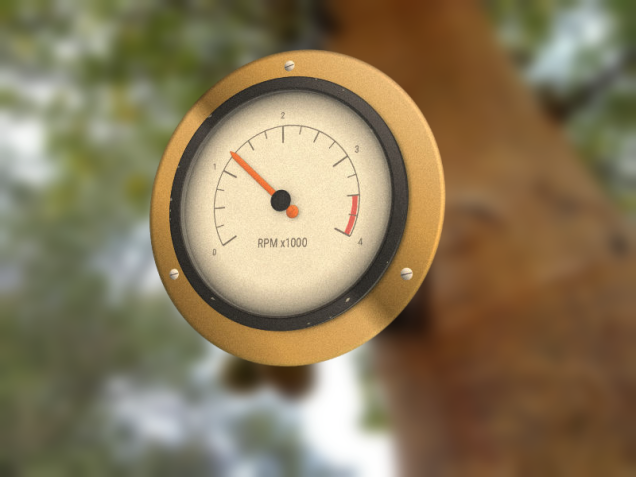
1250; rpm
